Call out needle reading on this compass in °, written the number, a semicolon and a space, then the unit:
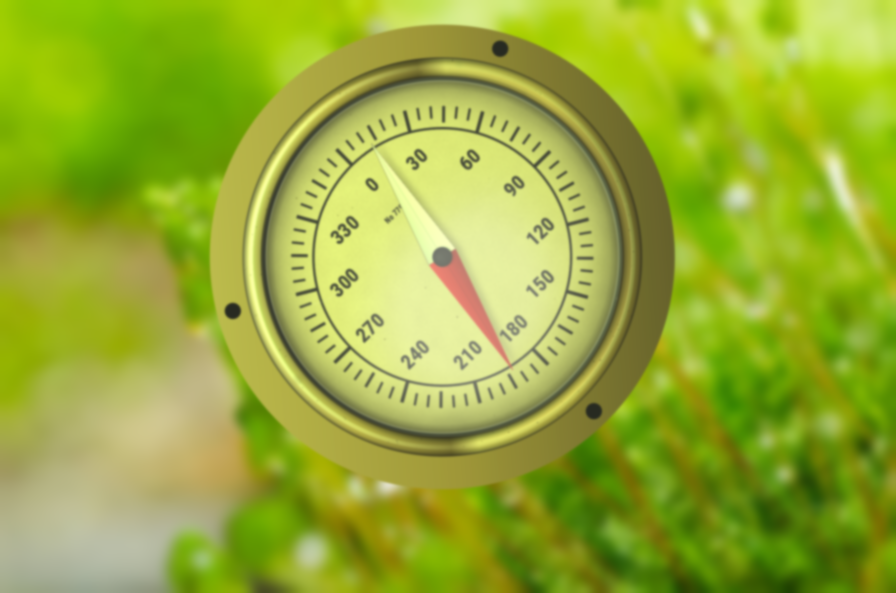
192.5; °
